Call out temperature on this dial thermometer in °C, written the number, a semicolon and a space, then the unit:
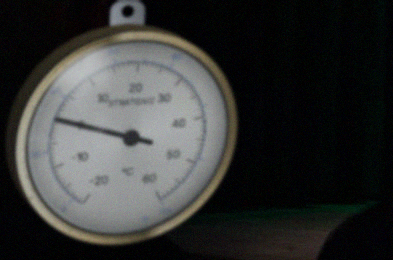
0; °C
